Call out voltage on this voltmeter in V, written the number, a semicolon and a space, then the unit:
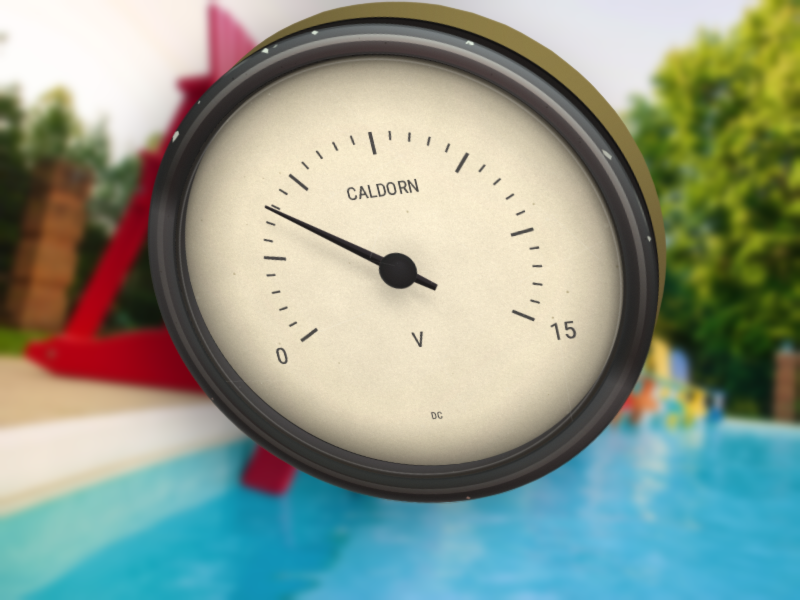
4; V
